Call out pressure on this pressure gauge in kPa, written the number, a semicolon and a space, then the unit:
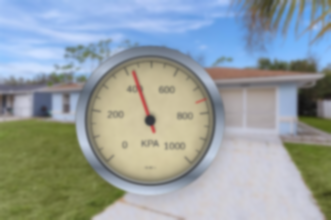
425; kPa
